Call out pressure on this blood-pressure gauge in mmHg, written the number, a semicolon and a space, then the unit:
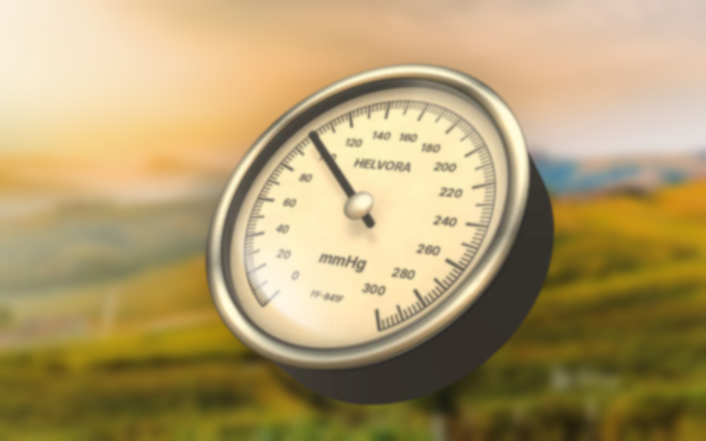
100; mmHg
